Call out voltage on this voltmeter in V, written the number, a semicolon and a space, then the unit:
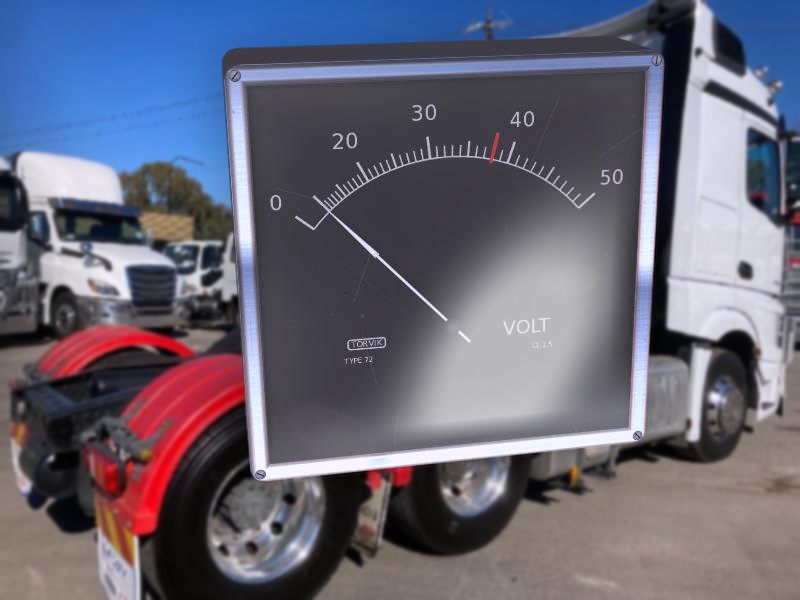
10; V
